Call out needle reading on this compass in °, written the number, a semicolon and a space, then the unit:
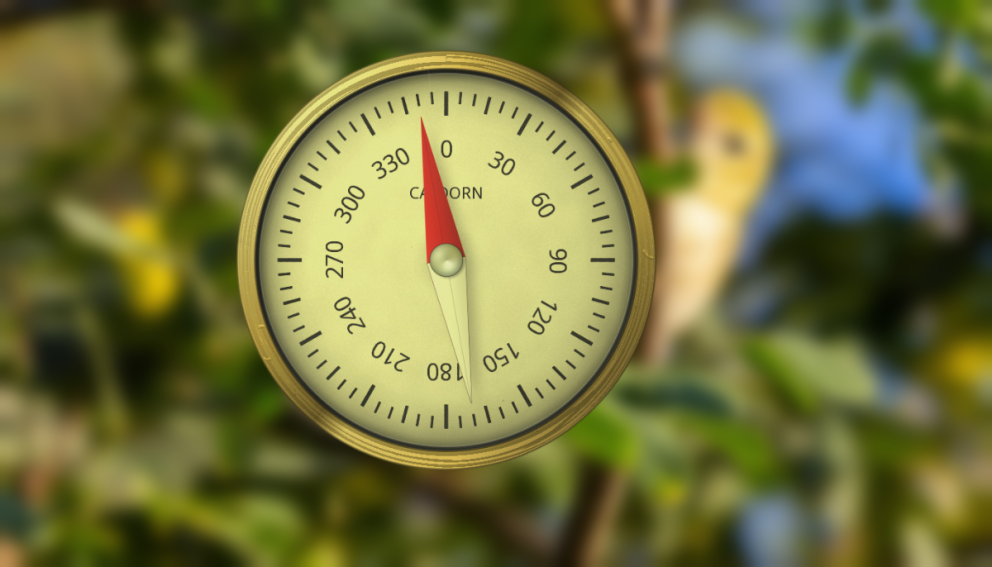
350; °
